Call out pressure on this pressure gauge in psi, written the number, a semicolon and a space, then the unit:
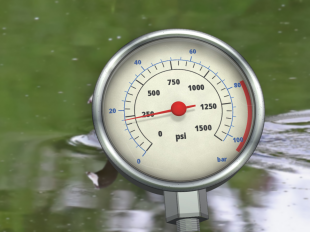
225; psi
